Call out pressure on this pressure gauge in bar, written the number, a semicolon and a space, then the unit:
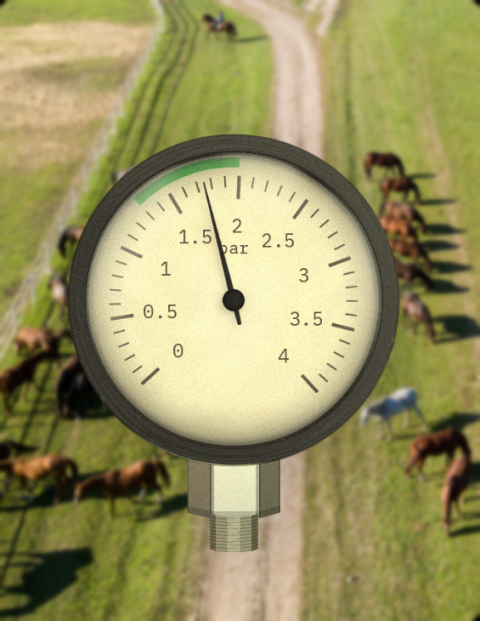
1.75; bar
